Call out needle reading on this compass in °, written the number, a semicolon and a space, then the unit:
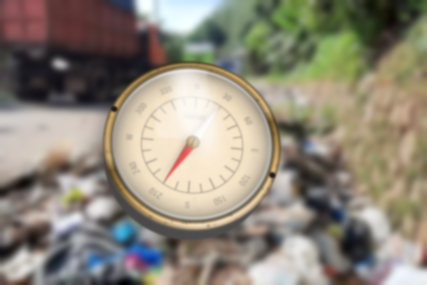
210; °
